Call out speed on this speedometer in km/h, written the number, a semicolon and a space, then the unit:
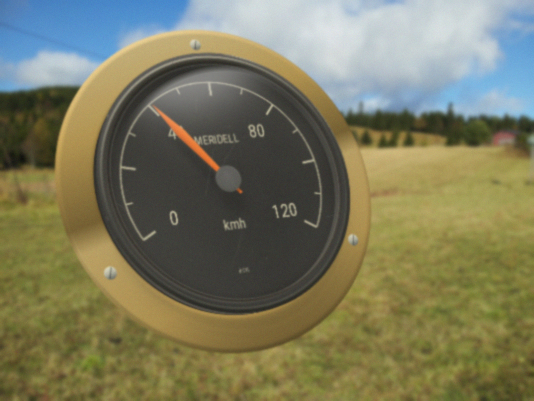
40; km/h
